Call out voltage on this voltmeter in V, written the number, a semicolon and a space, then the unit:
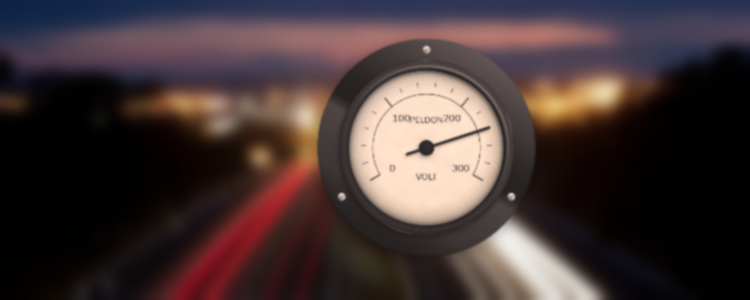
240; V
